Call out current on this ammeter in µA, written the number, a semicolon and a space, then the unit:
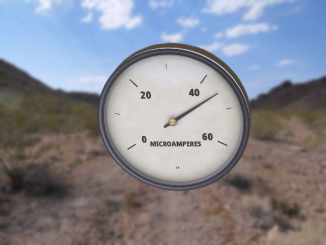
45; µA
